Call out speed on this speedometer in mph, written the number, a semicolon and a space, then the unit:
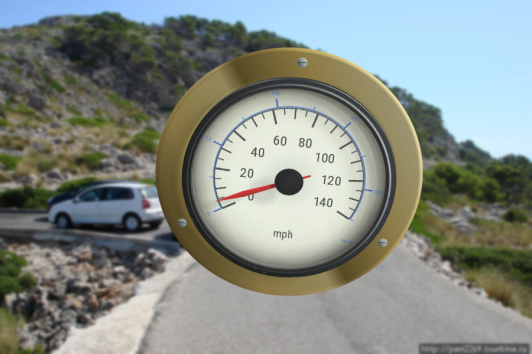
5; mph
